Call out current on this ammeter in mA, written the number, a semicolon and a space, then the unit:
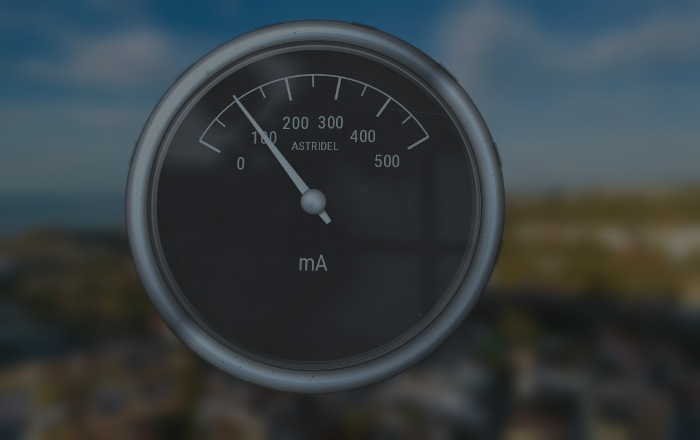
100; mA
